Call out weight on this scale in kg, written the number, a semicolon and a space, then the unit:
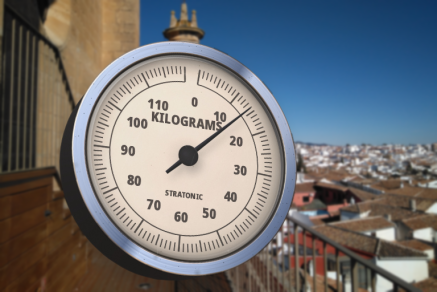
14; kg
